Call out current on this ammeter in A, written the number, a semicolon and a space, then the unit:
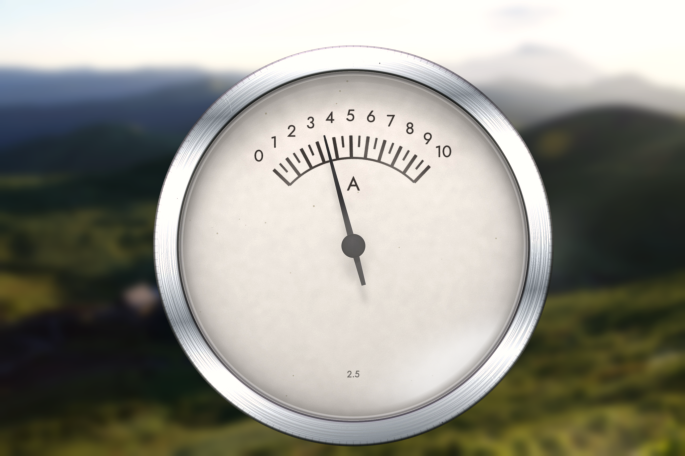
3.5; A
